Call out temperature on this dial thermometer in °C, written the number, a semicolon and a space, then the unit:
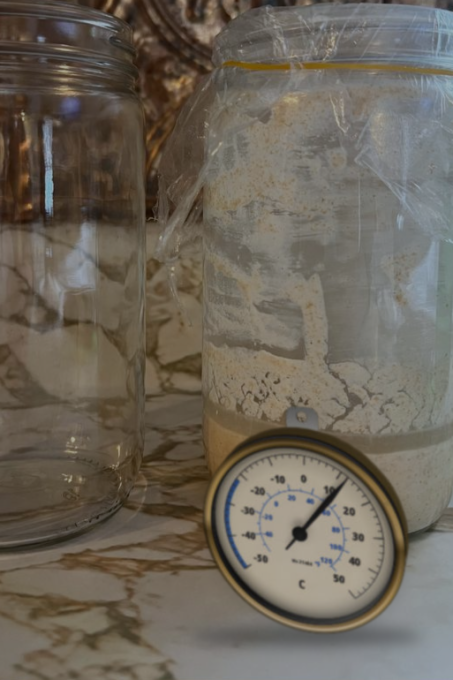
12; °C
